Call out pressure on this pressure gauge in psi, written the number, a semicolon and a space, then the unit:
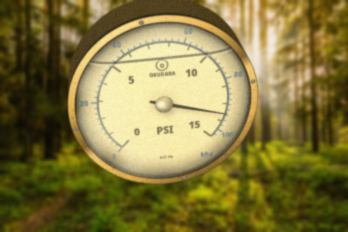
13.5; psi
